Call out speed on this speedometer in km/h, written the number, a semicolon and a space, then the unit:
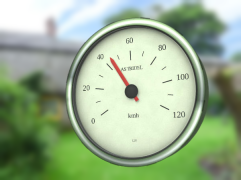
45; km/h
